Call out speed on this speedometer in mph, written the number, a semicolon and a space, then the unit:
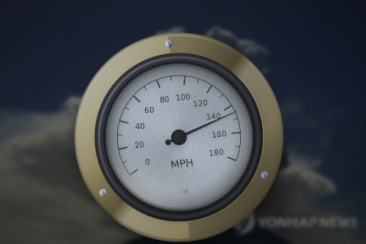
145; mph
